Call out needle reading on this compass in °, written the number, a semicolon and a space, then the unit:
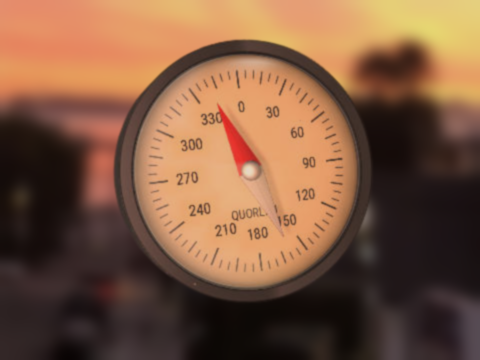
340; °
